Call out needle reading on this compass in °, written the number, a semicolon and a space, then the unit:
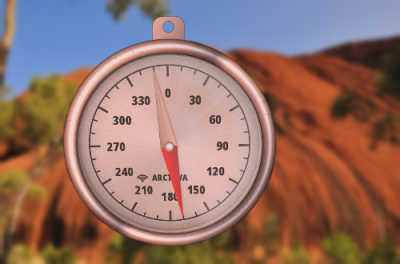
170; °
